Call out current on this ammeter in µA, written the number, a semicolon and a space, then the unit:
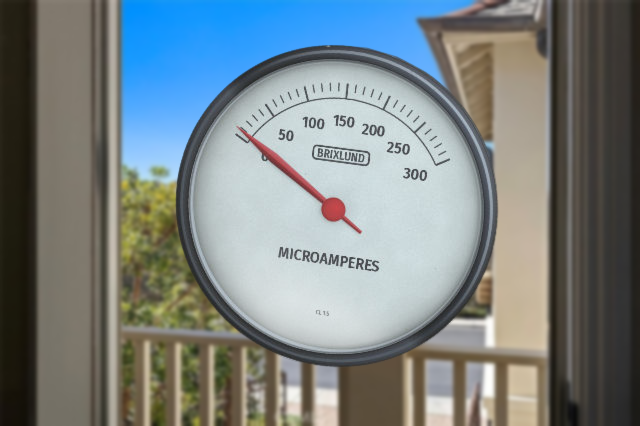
10; µA
